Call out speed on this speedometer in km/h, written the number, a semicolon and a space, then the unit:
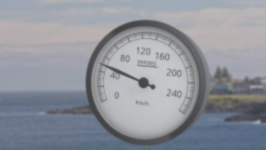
50; km/h
